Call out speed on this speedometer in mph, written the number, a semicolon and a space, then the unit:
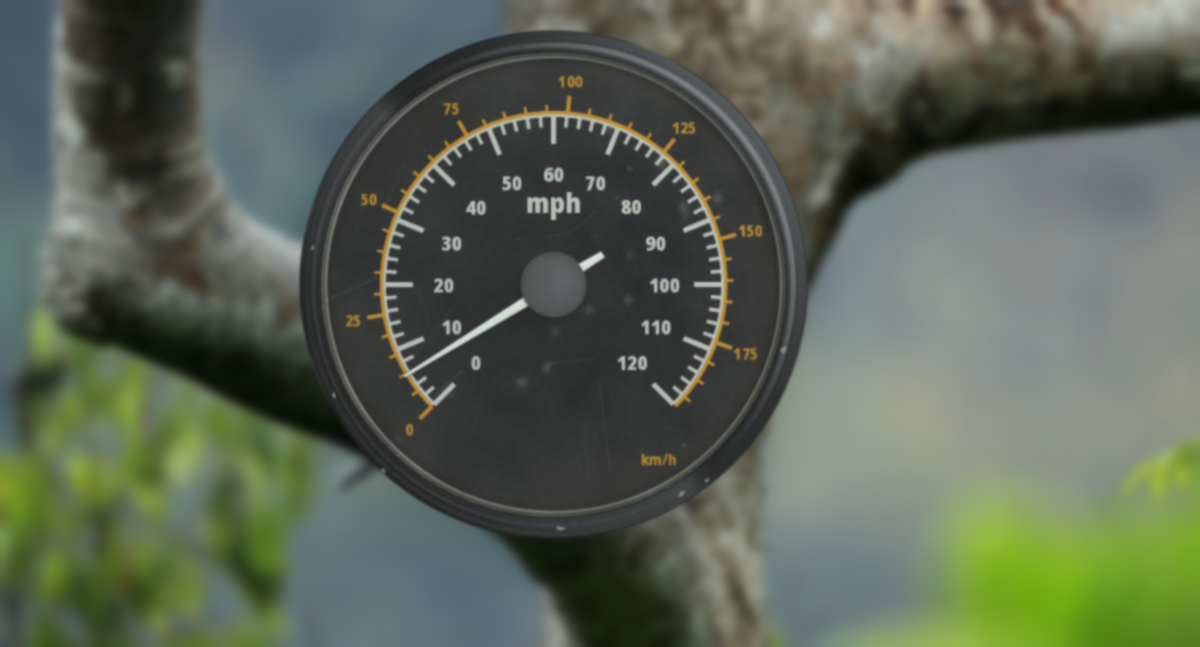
6; mph
